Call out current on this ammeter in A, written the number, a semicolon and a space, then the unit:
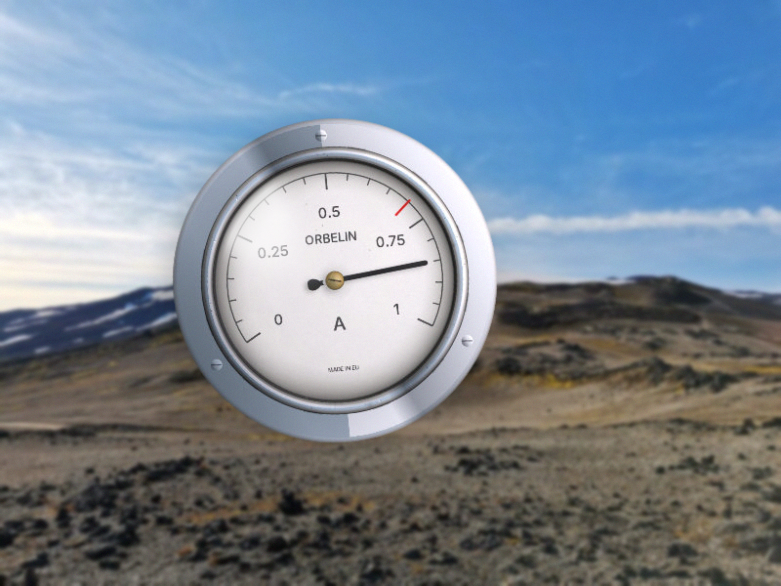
0.85; A
